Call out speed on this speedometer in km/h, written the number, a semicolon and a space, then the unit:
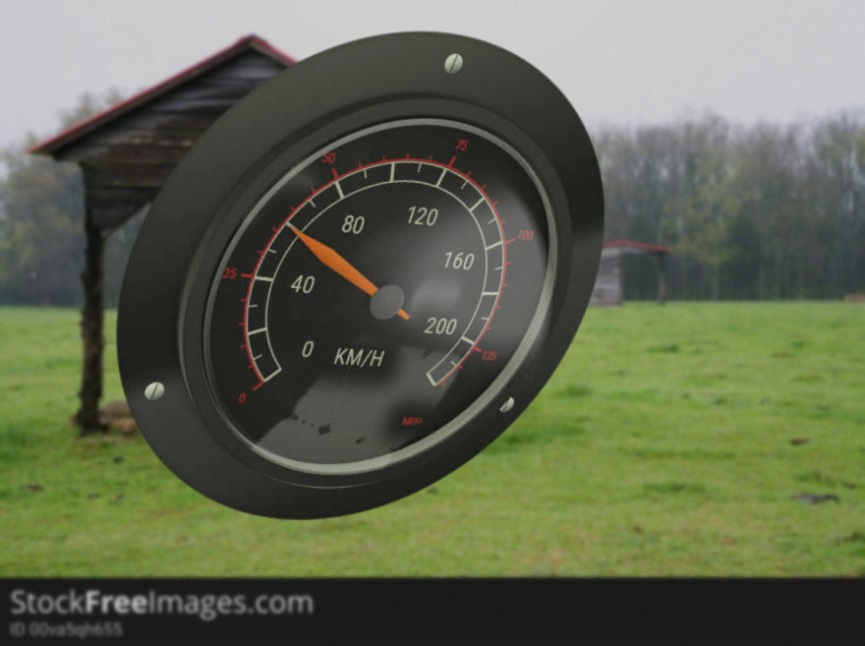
60; km/h
